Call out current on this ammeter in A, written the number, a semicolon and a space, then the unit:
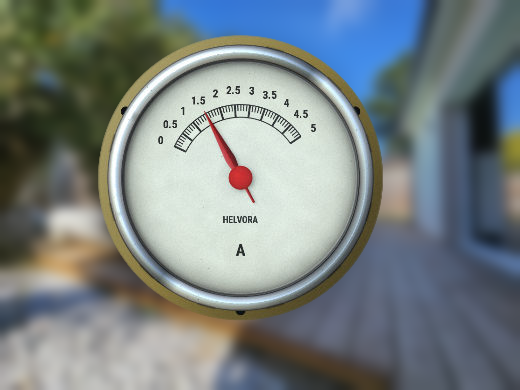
1.5; A
